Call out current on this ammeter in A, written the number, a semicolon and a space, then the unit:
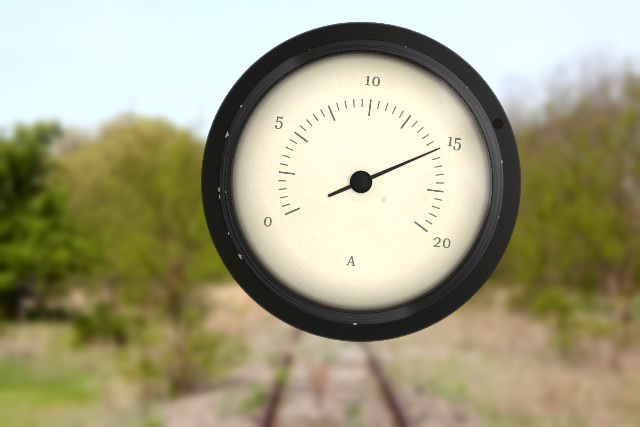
15; A
